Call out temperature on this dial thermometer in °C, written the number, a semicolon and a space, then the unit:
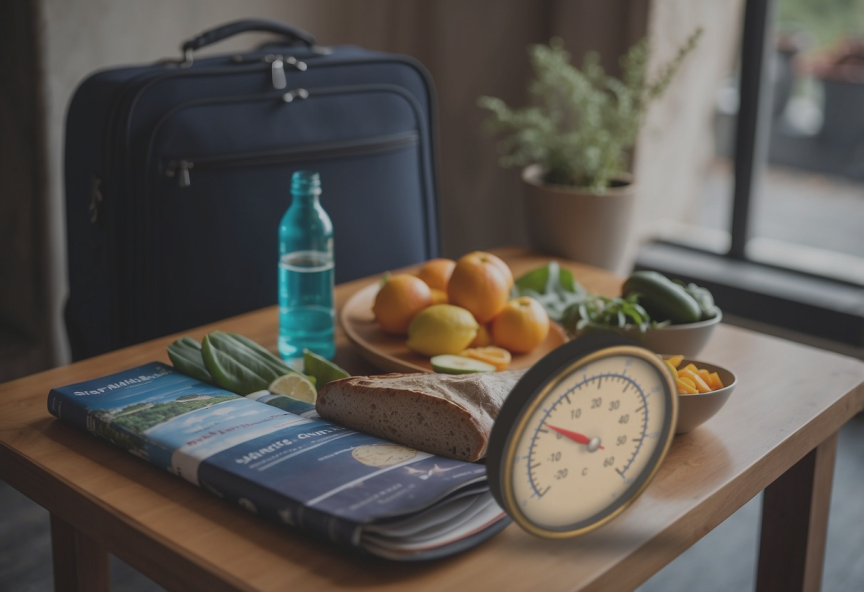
2; °C
